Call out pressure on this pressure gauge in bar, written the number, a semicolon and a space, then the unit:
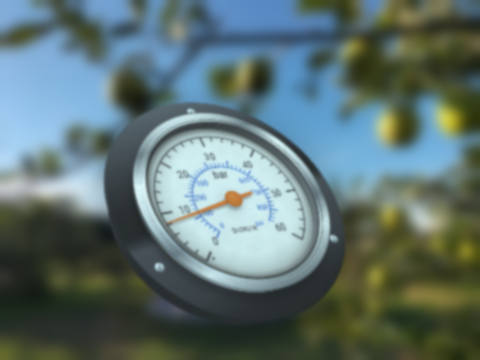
8; bar
